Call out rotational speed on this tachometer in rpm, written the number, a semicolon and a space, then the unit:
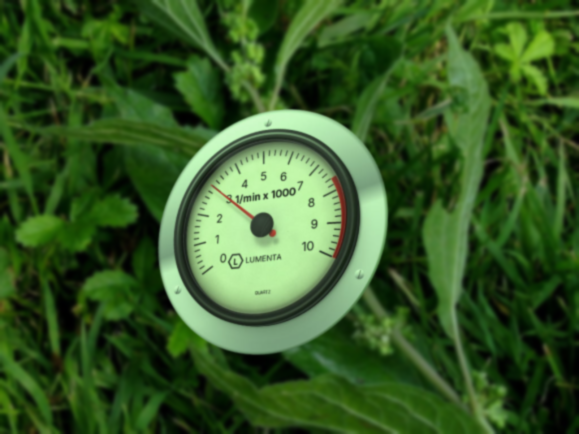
3000; rpm
